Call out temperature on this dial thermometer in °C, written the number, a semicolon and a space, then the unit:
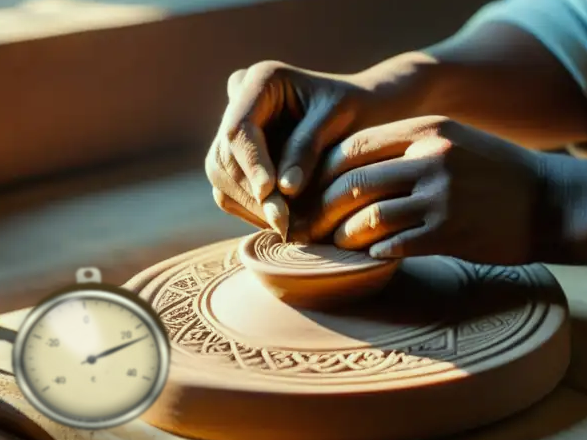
24; °C
